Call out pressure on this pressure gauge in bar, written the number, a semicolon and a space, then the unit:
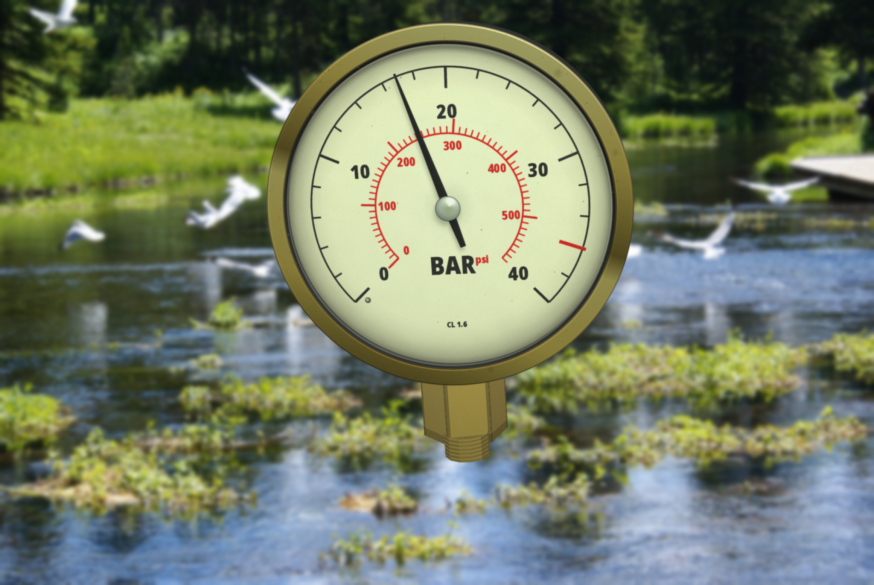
17; bar
